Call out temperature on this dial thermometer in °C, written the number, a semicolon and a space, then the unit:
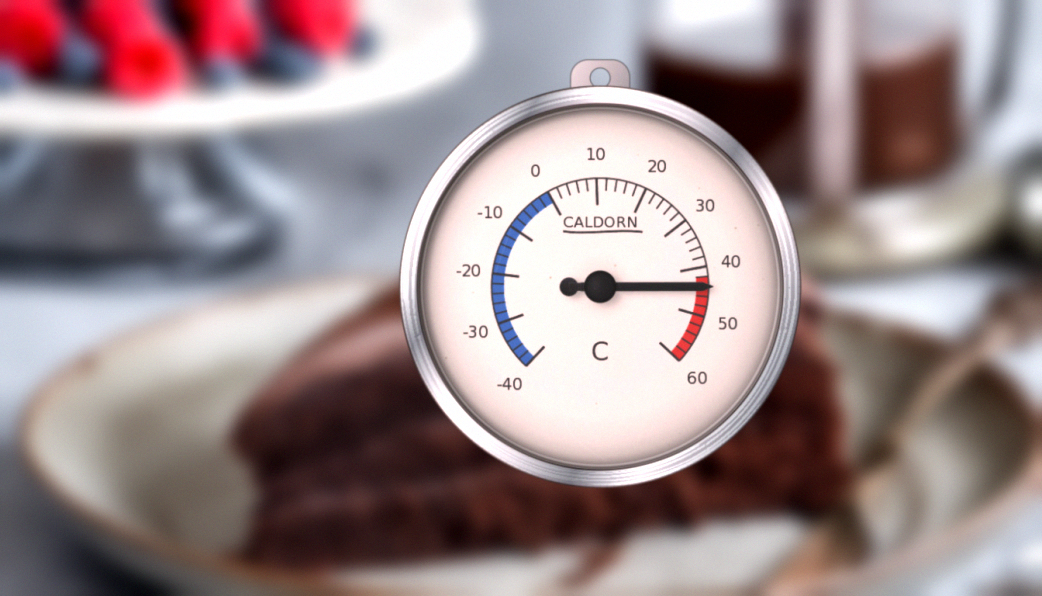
44; °C
